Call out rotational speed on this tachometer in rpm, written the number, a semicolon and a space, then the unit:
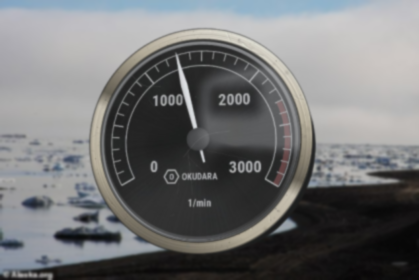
1300; rpm
